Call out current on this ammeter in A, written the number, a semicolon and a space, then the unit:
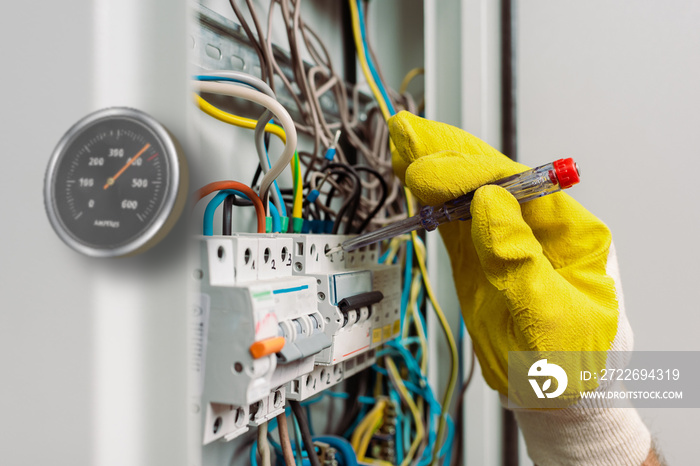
400; A
